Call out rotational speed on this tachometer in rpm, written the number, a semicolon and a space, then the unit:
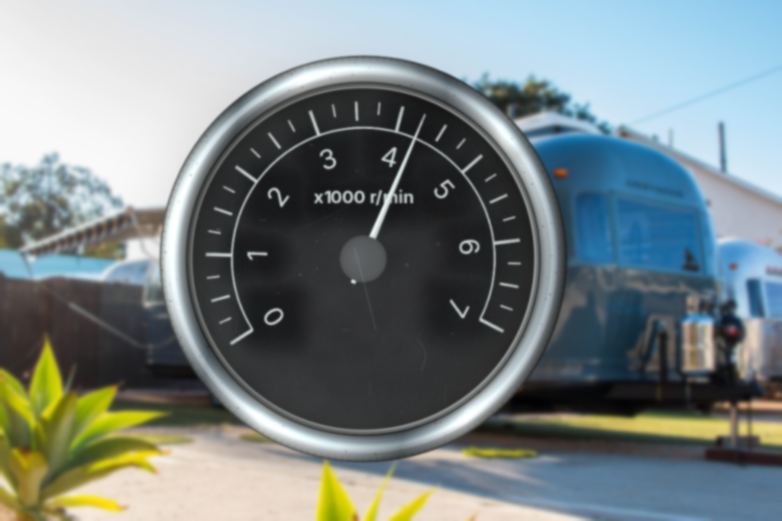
4250; rpm
